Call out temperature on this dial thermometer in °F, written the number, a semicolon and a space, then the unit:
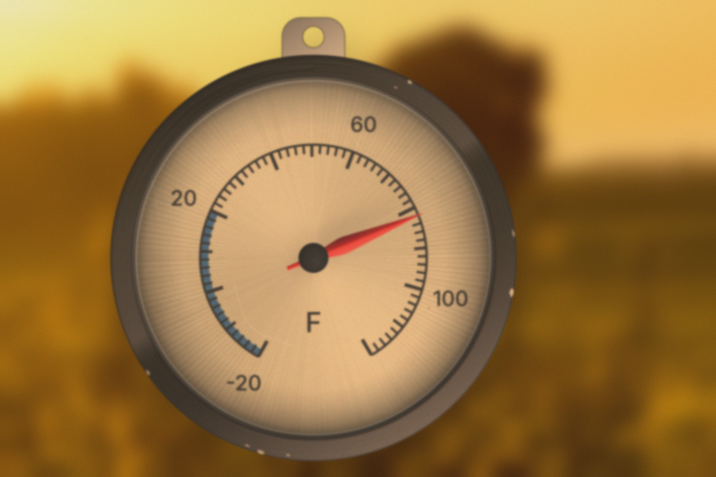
82; °F
